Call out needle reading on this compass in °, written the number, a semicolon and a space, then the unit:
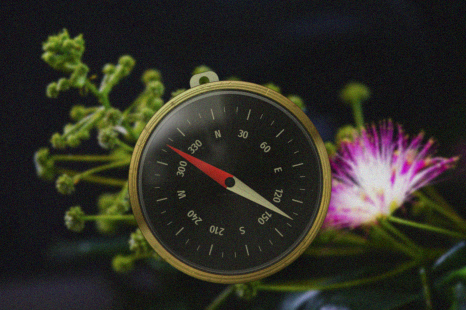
315; °
